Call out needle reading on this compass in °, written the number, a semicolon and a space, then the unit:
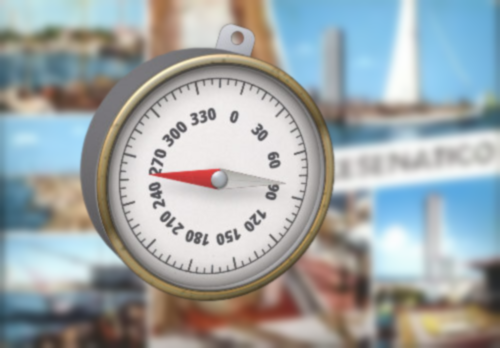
260; °
